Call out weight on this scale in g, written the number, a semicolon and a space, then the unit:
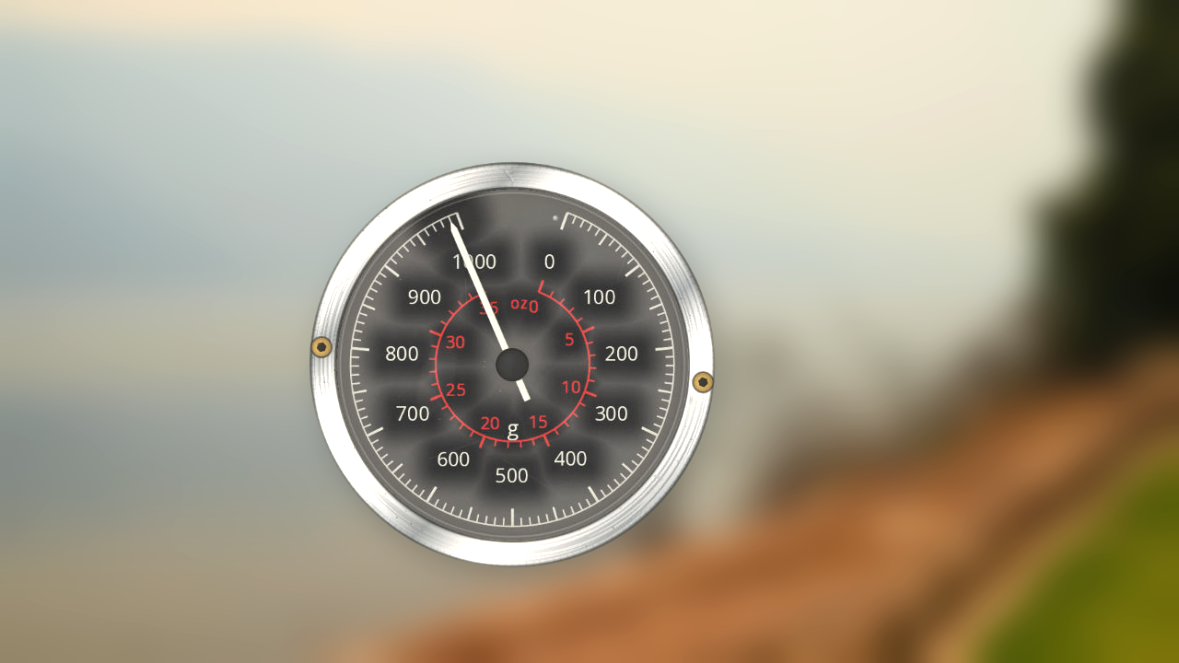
990; g
